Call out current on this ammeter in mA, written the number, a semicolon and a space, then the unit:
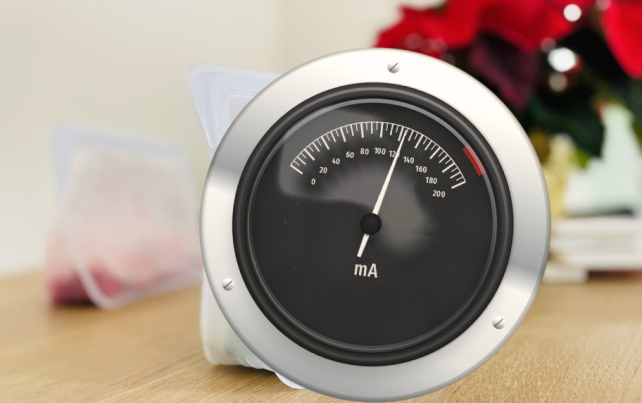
125; mA
